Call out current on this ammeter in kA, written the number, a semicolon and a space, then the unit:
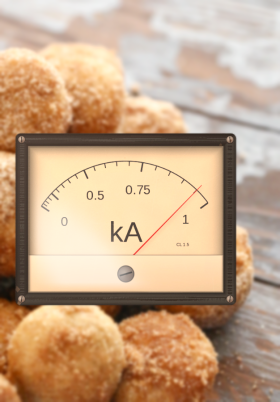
0.95; kA
